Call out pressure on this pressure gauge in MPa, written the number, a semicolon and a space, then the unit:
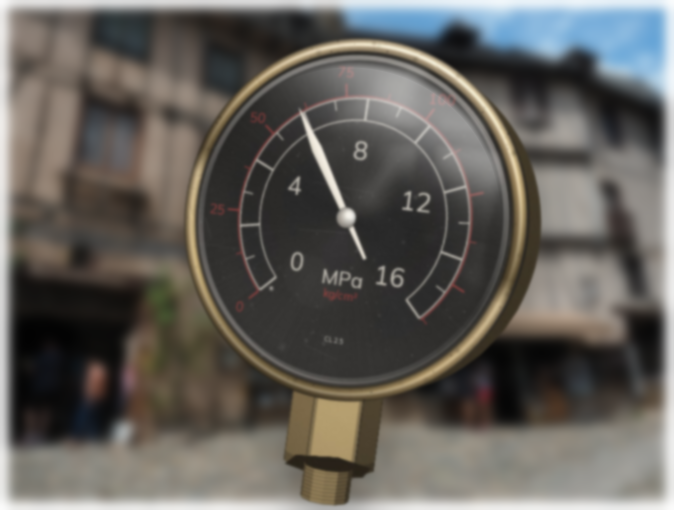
6; MPa
